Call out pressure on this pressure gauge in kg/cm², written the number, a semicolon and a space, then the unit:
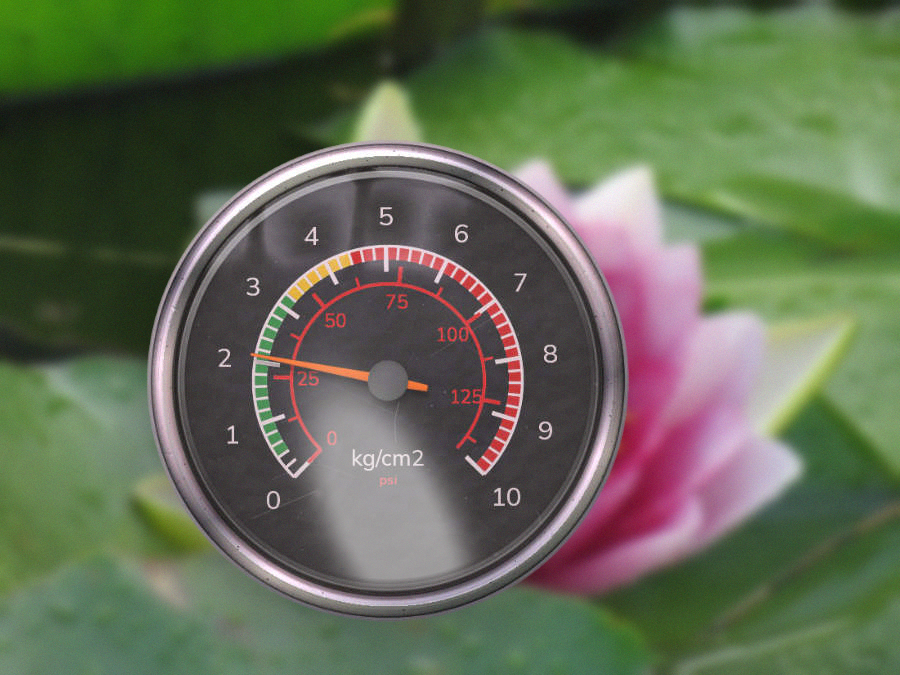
2.1; kg/cm²
